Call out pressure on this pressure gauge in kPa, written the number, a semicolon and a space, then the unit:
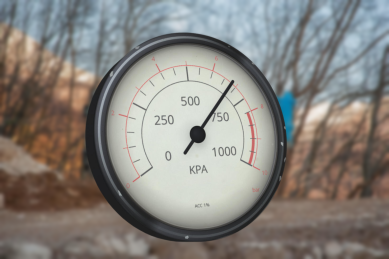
675; kPa
